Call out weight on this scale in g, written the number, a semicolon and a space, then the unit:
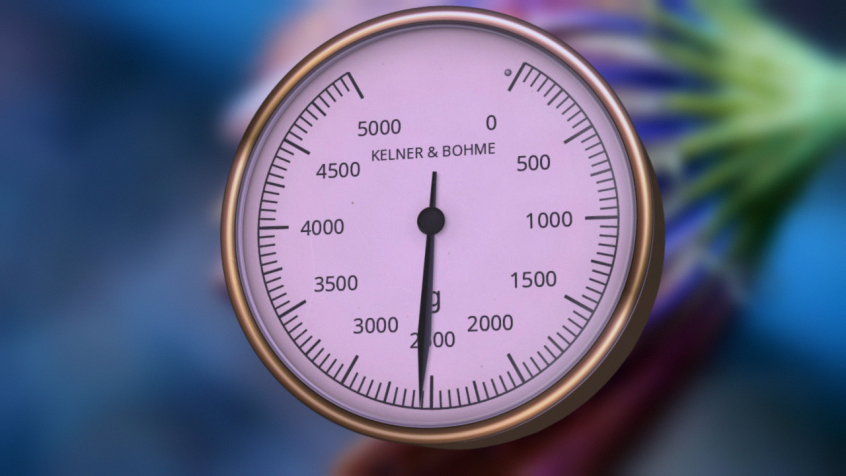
2550; g
